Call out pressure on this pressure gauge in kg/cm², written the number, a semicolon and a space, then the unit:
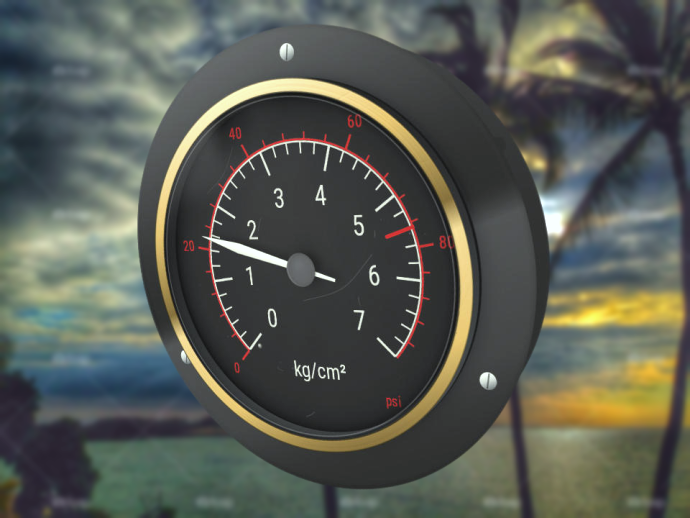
1.6; kg/cm²
